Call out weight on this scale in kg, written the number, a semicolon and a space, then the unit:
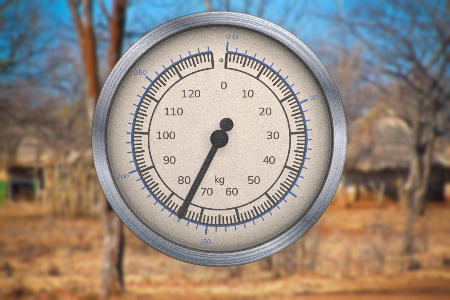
75; kg
